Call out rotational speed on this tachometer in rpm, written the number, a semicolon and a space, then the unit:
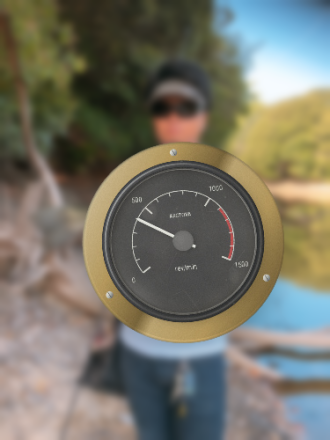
400; rpm
